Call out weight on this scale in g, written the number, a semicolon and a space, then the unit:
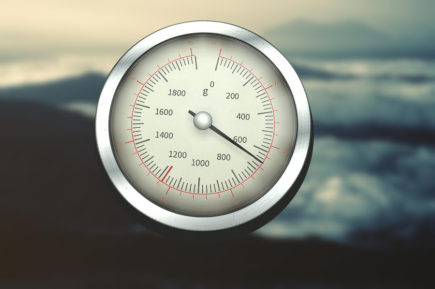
660; g
